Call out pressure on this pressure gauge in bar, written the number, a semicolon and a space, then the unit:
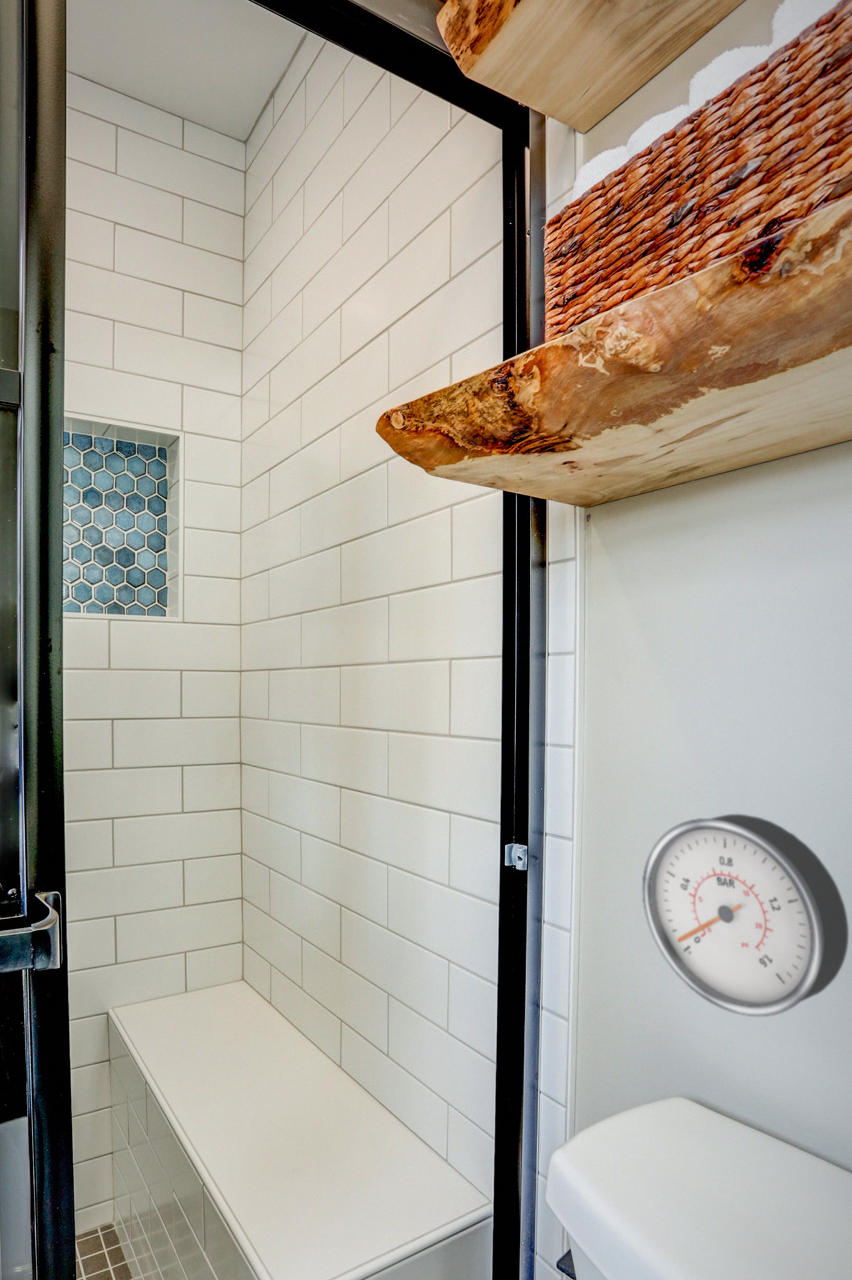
0.05; bar
